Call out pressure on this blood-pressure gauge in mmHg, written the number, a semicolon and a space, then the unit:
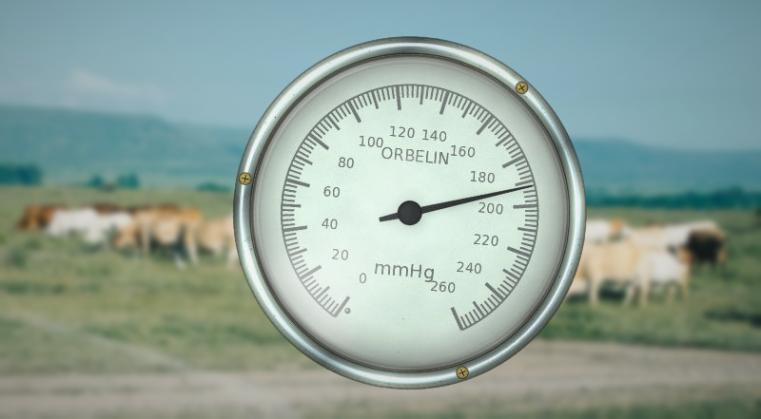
192; mmHg
